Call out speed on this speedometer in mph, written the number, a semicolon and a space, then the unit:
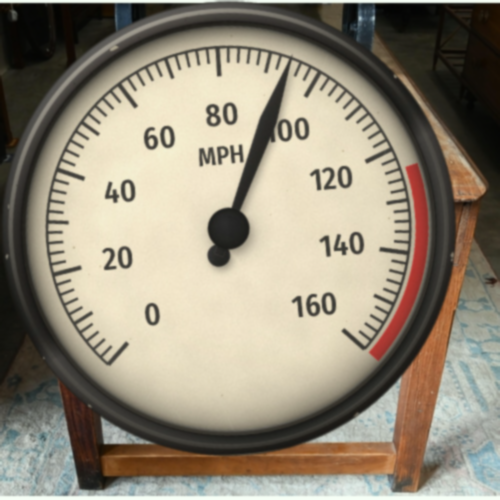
94; mph
